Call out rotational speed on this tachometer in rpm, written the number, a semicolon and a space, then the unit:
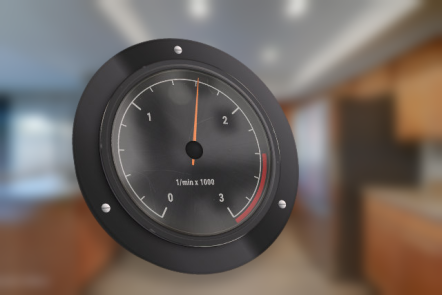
1600; rpm
